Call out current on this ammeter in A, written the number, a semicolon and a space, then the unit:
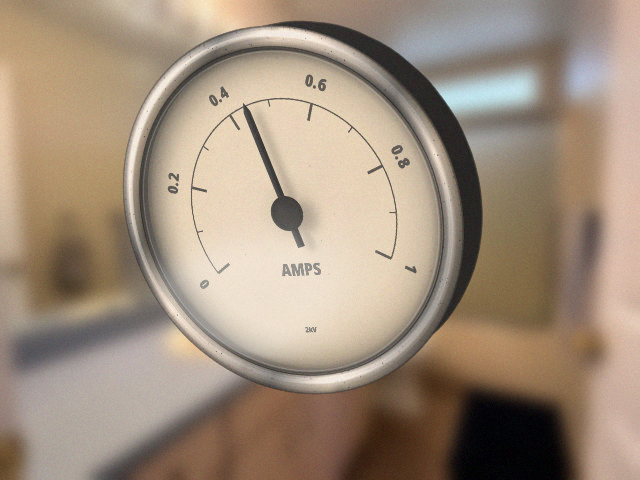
0.45; A
